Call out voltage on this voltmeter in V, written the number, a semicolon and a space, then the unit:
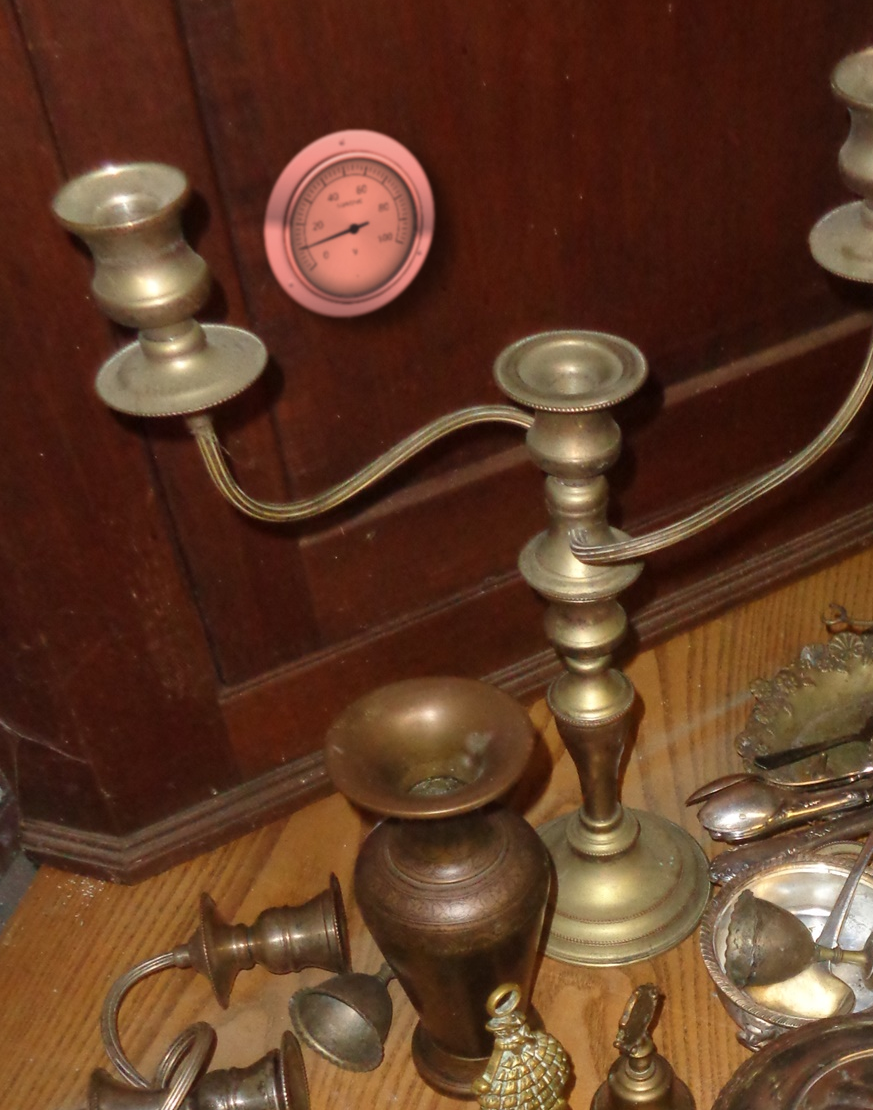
10; V
